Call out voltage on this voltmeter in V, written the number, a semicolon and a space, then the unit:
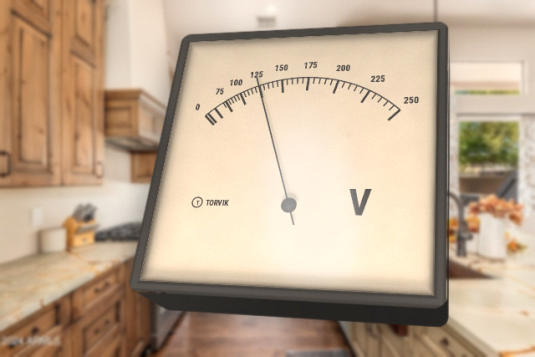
125; V
